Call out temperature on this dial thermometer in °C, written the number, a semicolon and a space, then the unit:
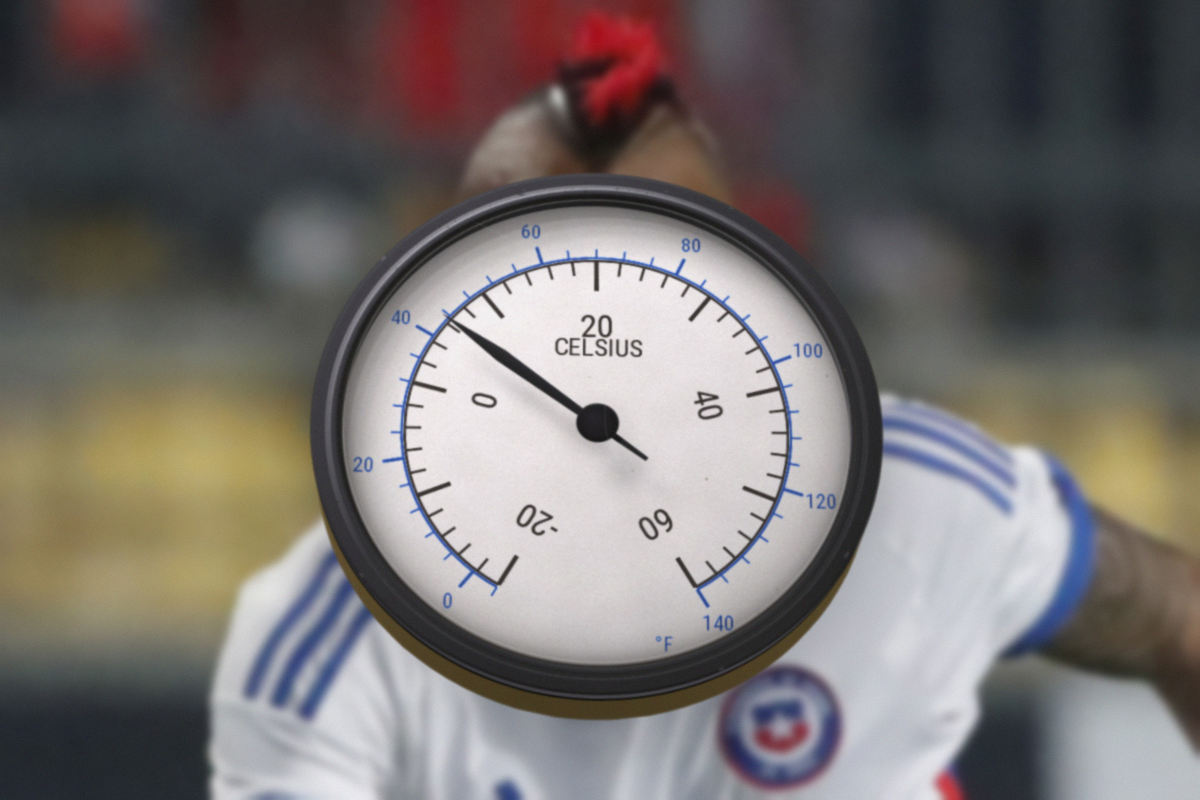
6; °C
